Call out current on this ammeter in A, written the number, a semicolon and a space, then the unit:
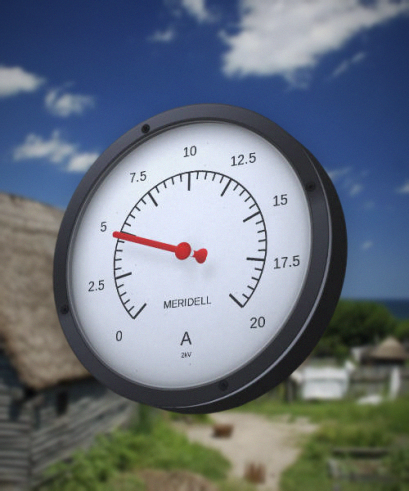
4.75; A
